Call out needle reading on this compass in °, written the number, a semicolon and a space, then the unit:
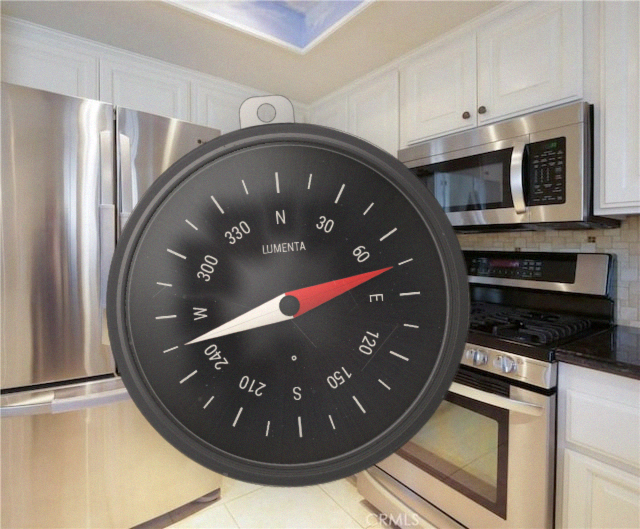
75; °
